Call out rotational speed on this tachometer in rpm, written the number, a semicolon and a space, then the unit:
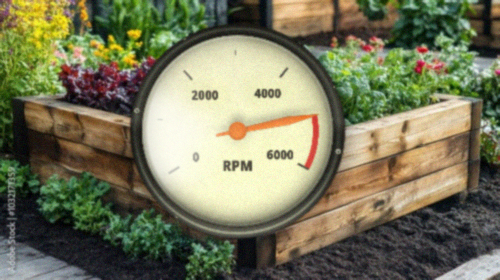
5000; rpm
